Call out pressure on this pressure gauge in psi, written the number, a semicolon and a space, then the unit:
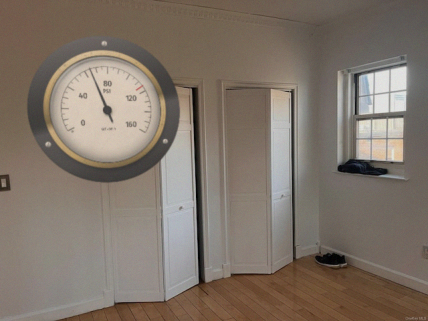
65; psi
